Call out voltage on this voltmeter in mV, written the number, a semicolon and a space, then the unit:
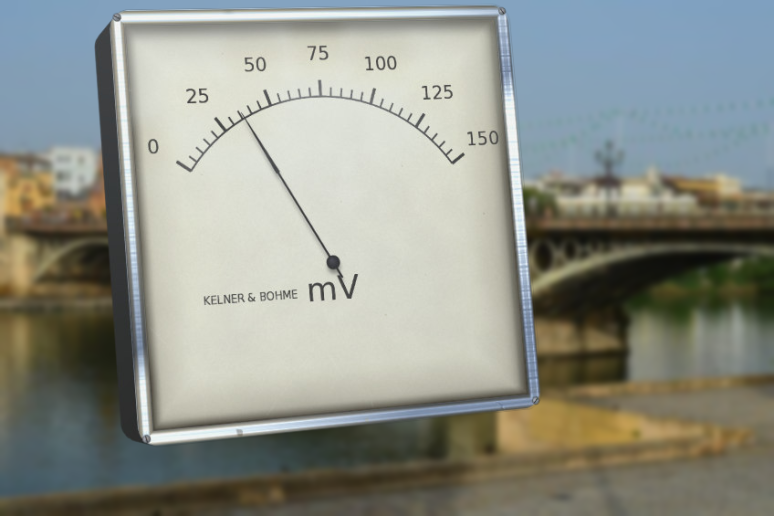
35; mV
